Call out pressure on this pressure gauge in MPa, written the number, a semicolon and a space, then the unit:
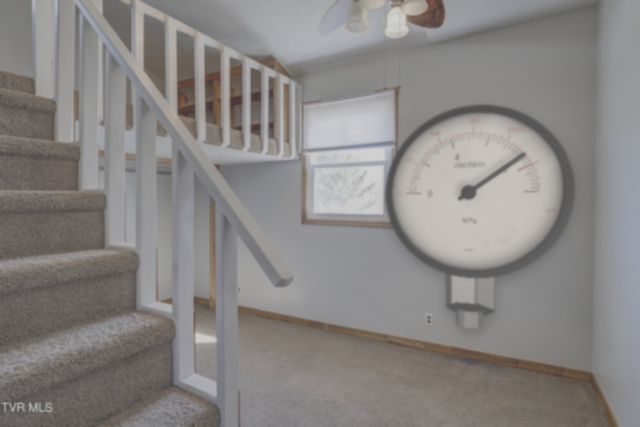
8; MPa
